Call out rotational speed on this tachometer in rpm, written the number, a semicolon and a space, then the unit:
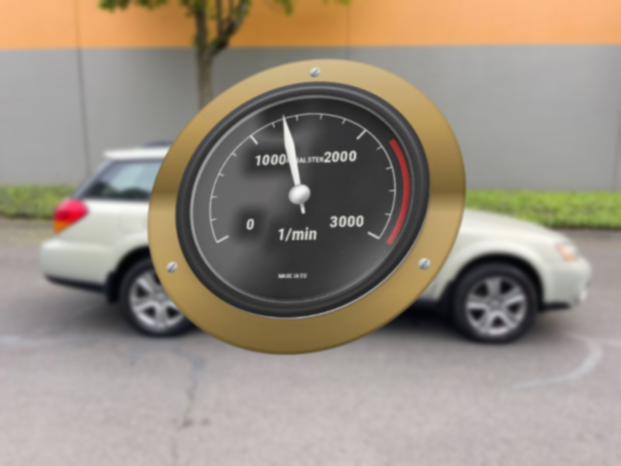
1300; rpm
